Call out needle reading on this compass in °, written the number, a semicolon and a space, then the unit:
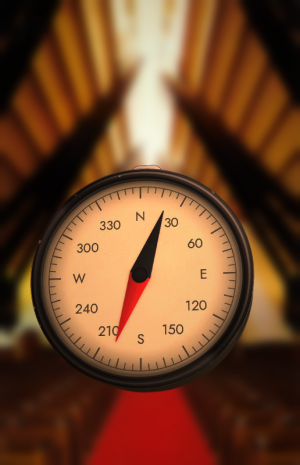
200; °
